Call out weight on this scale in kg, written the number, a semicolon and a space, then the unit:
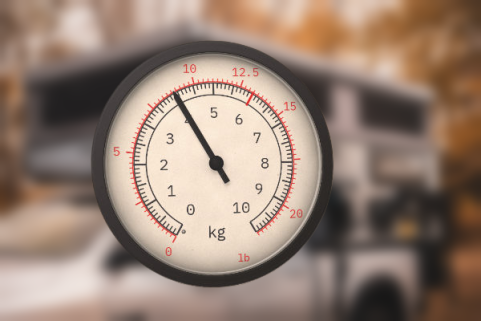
4; kg
